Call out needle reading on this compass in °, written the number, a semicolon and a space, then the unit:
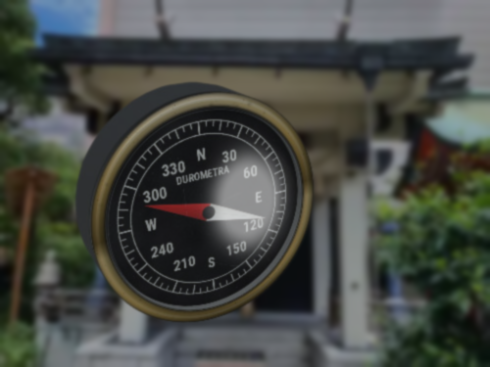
290; °
